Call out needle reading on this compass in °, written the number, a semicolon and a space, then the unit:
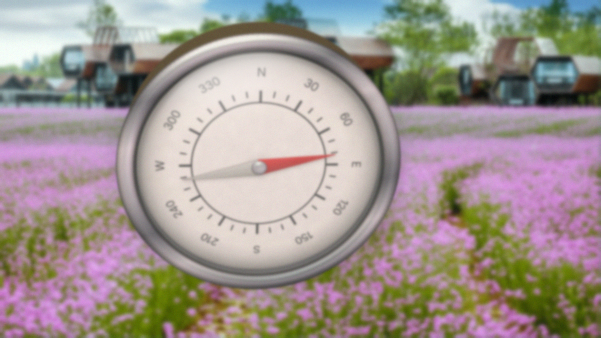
80; °
